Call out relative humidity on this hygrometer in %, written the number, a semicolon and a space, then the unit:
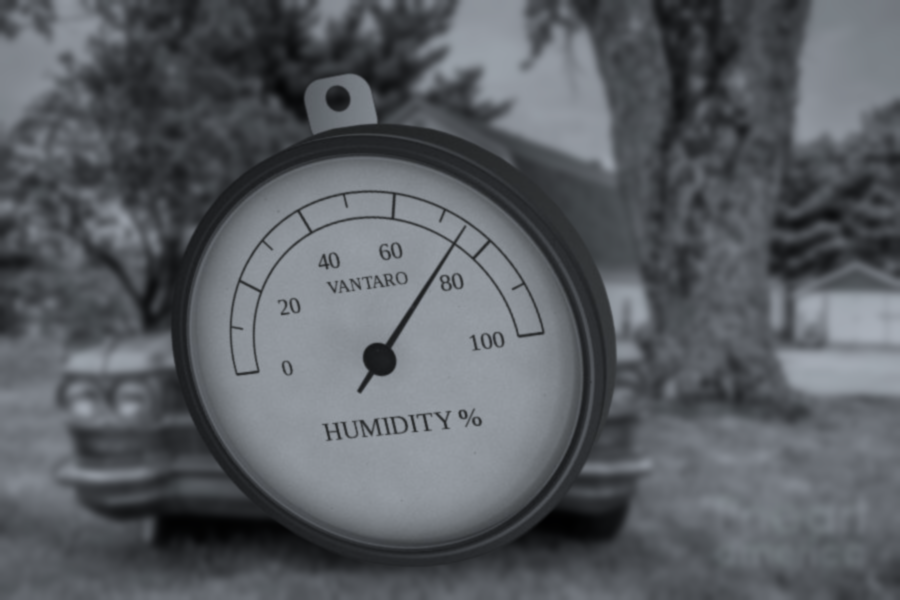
75; %
